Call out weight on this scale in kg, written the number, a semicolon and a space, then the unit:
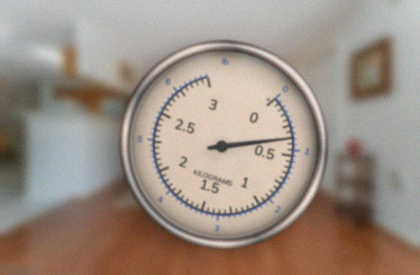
0.35; kg
